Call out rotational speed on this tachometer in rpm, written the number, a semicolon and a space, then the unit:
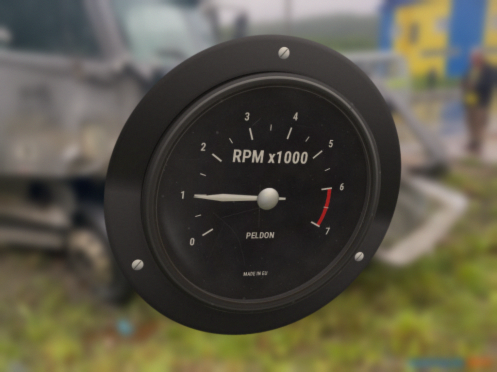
1000; rpm
